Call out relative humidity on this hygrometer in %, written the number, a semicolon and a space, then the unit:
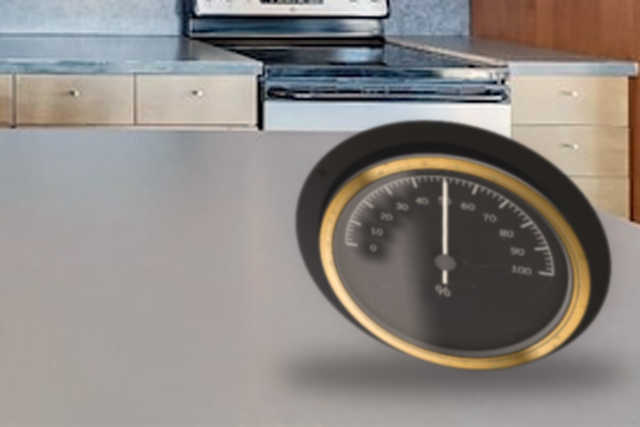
50; %
